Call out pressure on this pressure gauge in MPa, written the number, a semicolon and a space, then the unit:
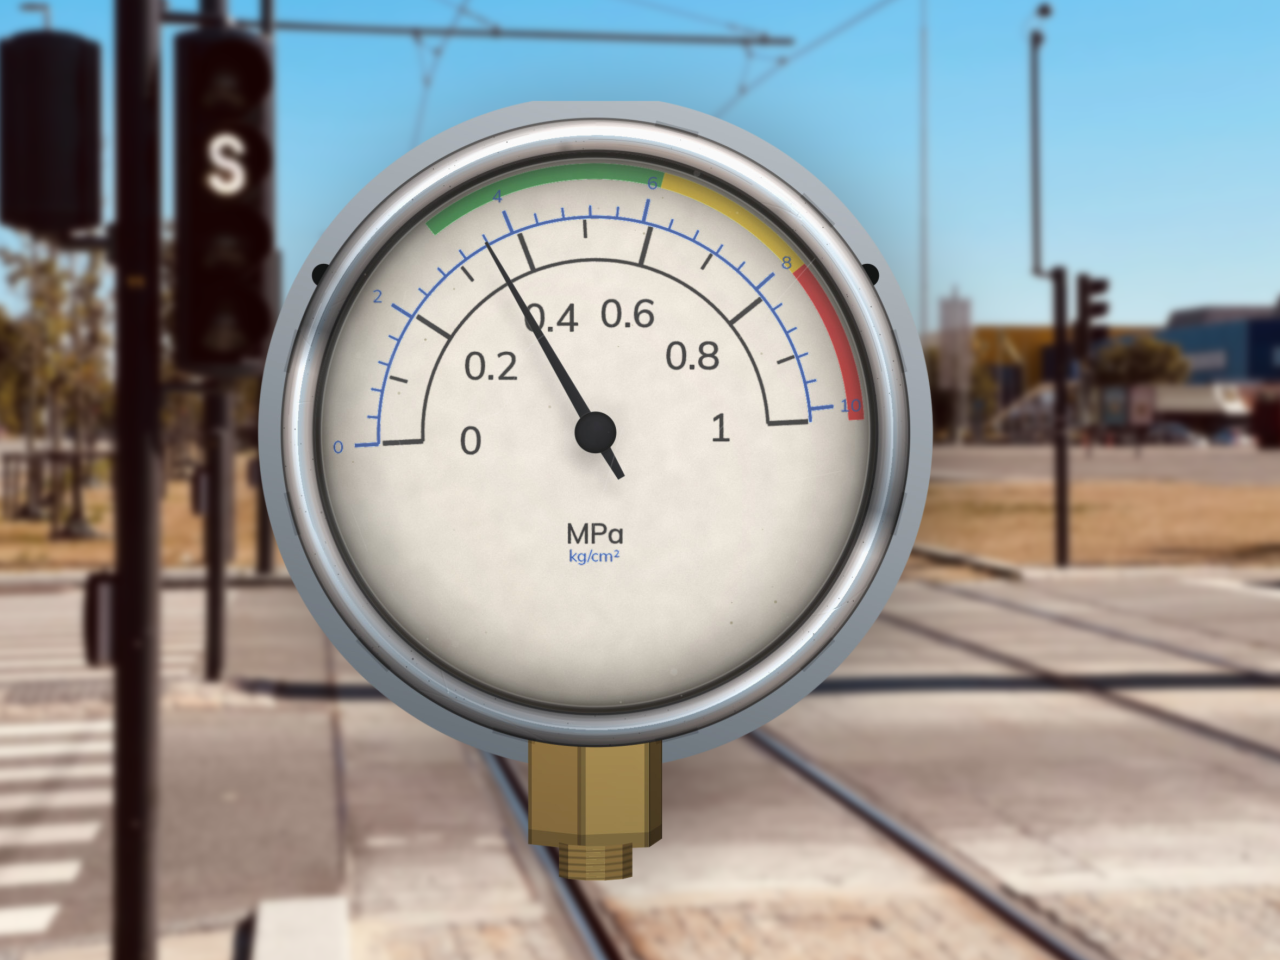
0.35; MPa
